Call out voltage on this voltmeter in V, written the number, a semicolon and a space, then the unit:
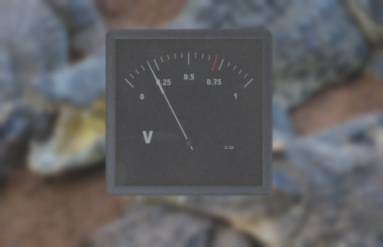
0.2; V
